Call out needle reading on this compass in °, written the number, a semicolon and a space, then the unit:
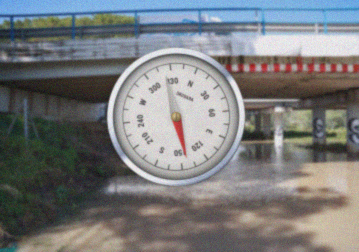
142.5; °
